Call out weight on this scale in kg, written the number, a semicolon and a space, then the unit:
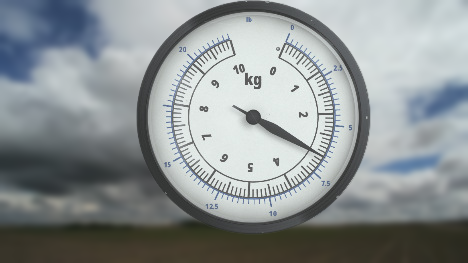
3; kg
